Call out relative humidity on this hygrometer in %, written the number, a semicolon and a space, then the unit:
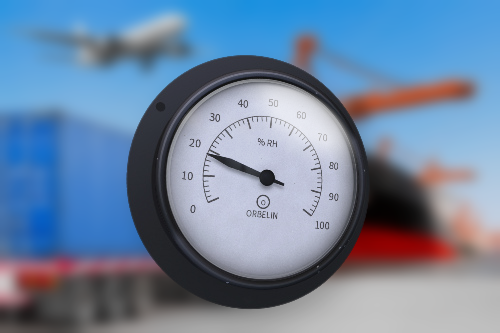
18; %
